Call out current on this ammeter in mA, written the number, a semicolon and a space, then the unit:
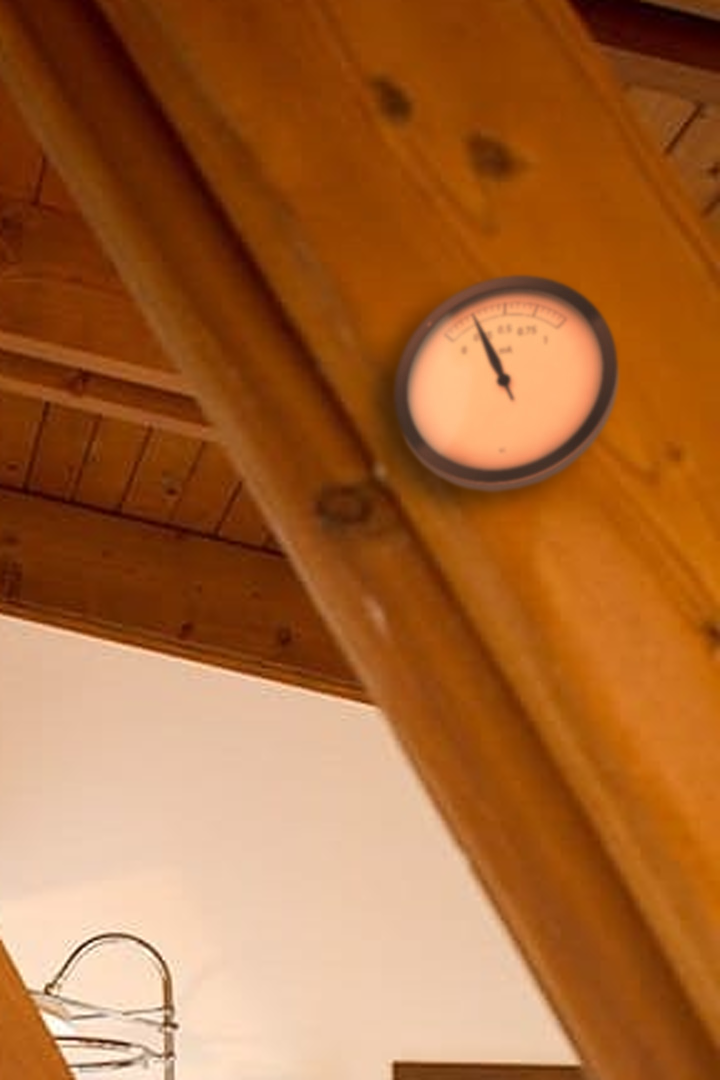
0.25; mA
